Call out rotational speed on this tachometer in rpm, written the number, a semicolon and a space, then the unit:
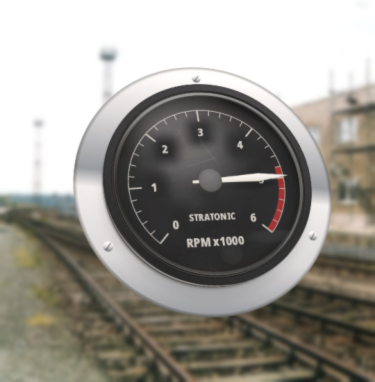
5000; rpm
